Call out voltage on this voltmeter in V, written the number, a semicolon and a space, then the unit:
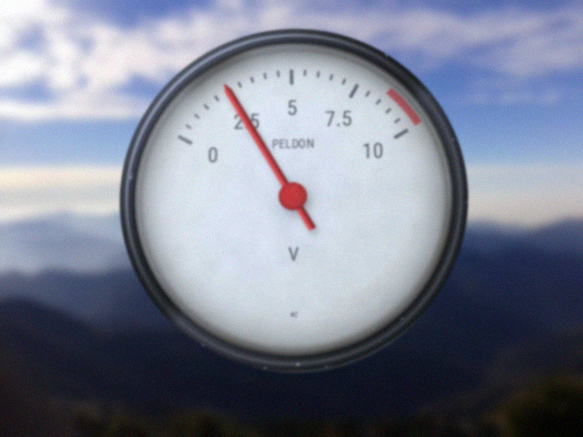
2.5; V
